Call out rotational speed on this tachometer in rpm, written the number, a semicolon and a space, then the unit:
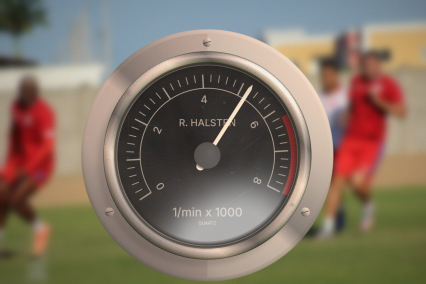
5200; rpm
